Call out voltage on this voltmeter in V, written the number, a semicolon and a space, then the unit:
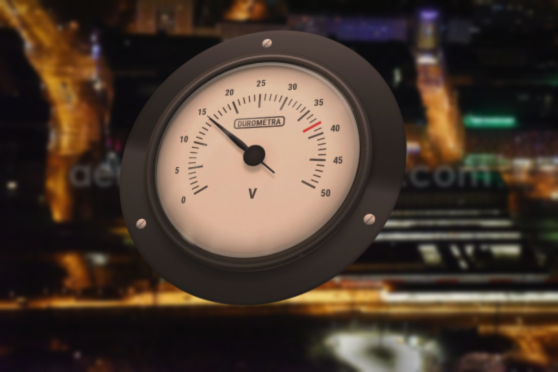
15; V
